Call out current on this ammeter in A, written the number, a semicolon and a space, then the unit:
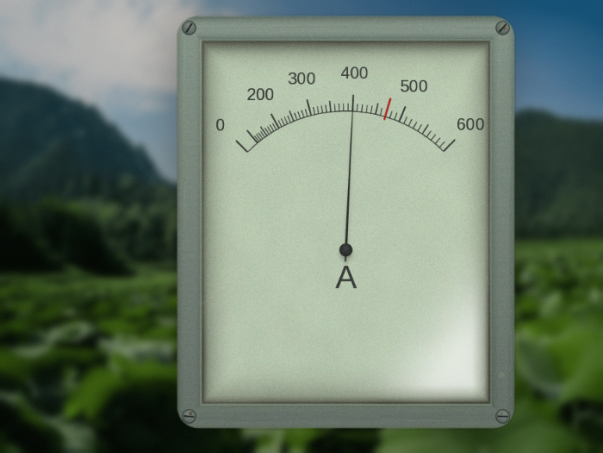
400; A
